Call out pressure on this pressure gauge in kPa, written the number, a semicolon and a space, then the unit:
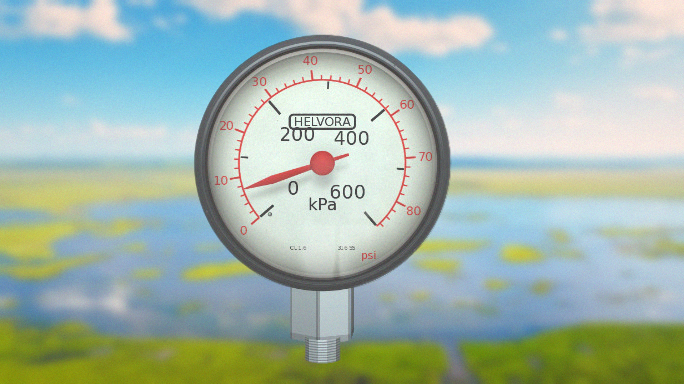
50; kPa
